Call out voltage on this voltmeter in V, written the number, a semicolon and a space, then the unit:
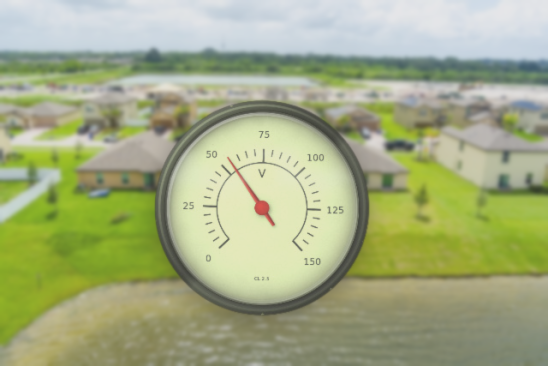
55; V
